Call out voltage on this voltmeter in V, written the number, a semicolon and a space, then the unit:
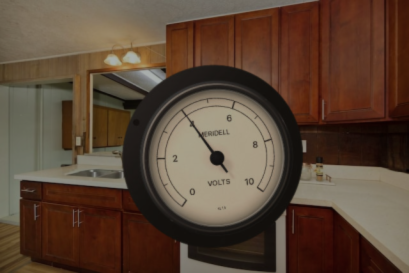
4; V
